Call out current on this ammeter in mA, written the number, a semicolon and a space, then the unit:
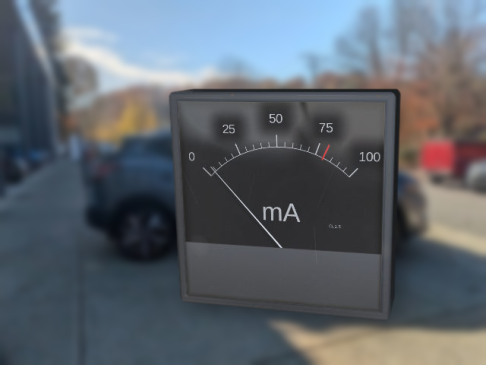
5; mA
